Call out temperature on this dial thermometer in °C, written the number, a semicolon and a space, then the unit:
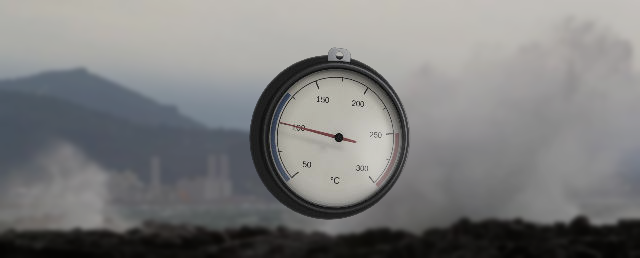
100; °C
